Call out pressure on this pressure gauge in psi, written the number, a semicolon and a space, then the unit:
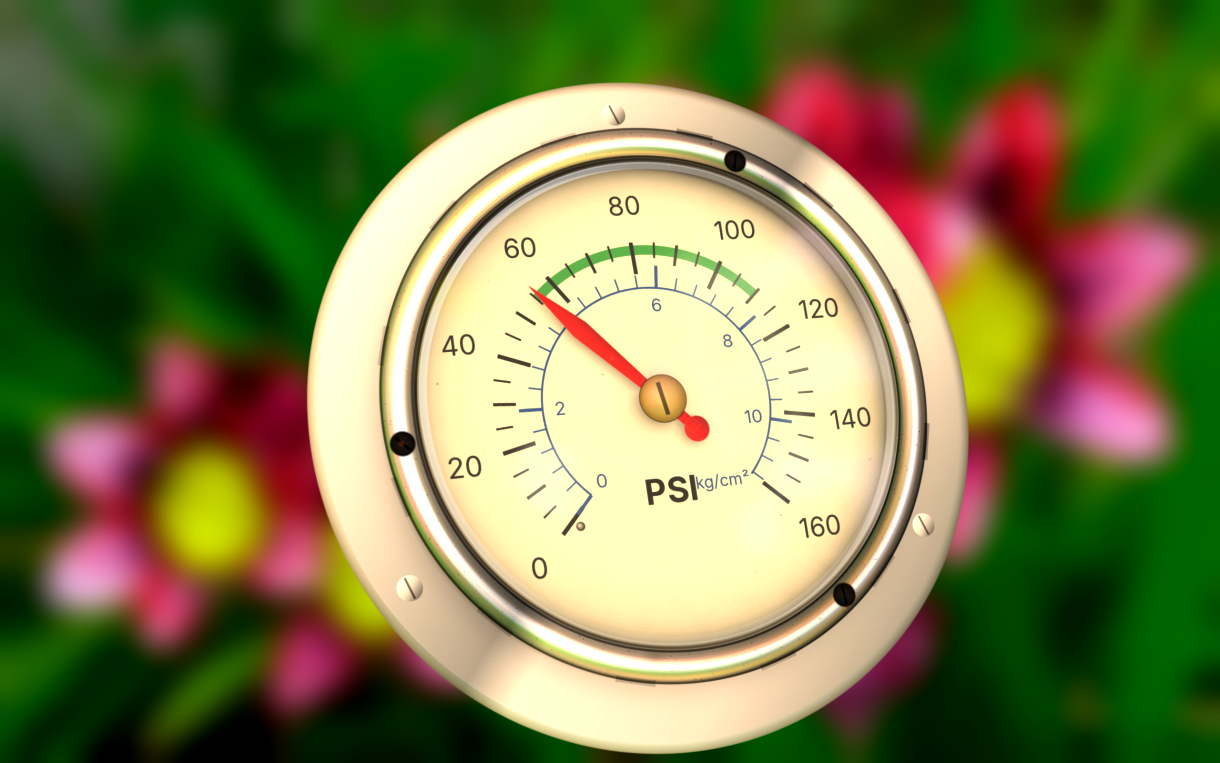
55; psi
